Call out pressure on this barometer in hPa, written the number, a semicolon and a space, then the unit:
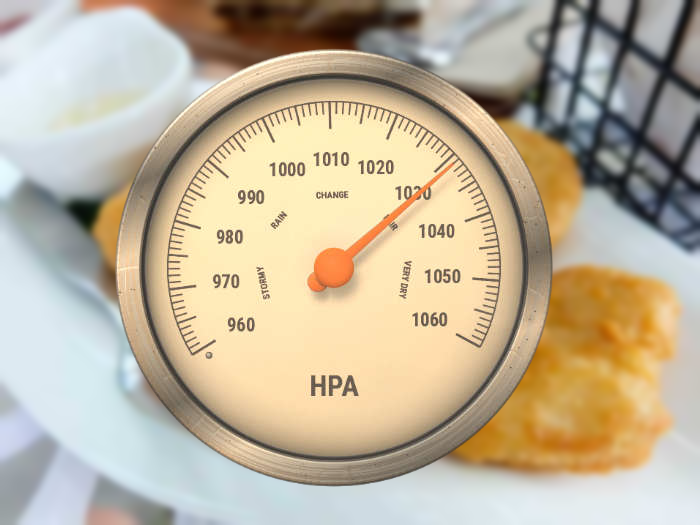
1031; hPa
